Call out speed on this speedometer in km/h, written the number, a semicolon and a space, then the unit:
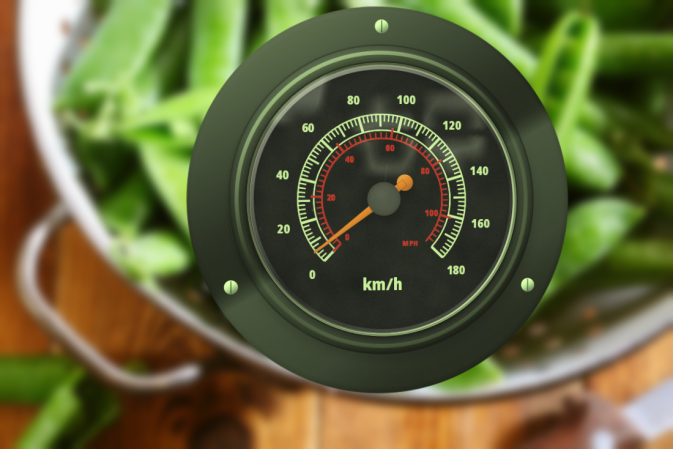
6; km/h
